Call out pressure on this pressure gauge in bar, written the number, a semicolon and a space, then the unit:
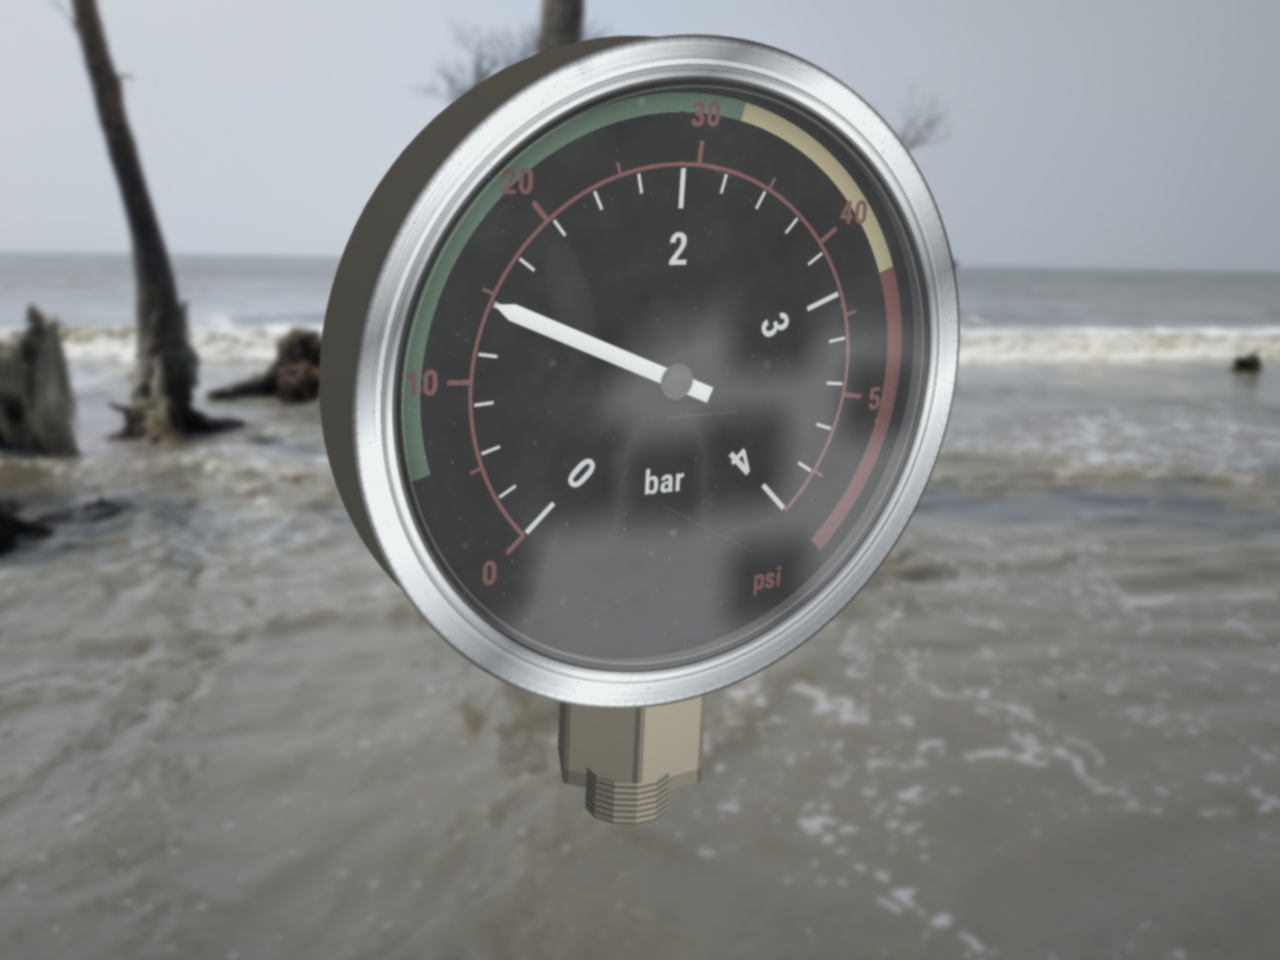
1; bar
